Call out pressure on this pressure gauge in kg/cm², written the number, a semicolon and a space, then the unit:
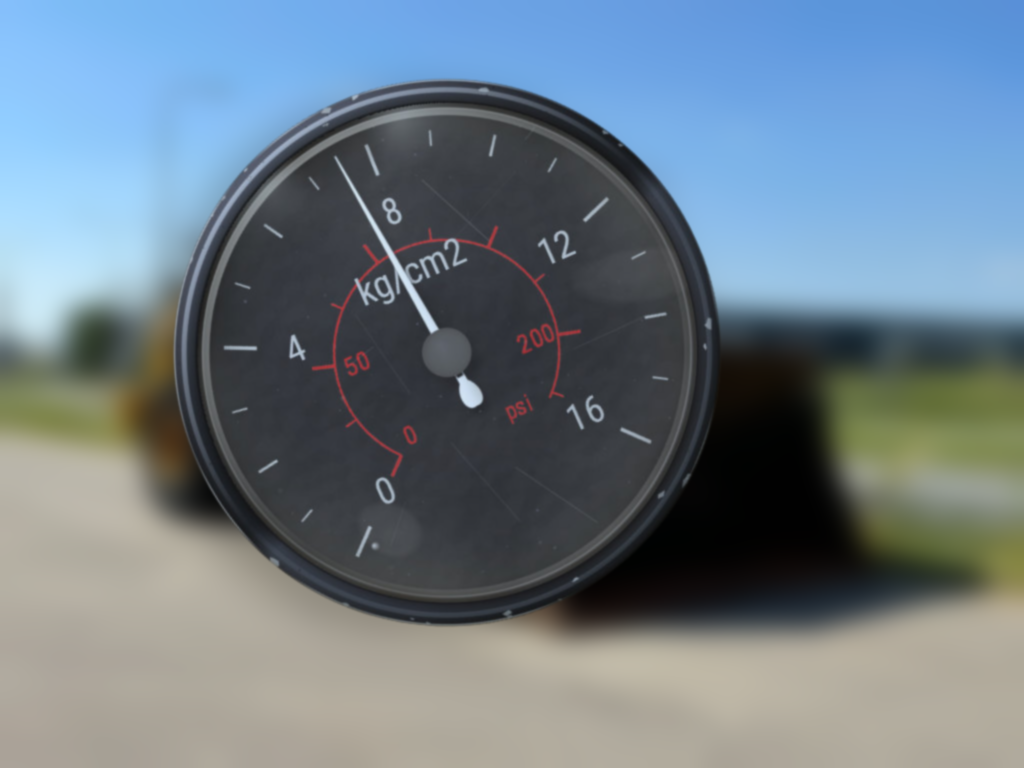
7.5; kg/cm²
